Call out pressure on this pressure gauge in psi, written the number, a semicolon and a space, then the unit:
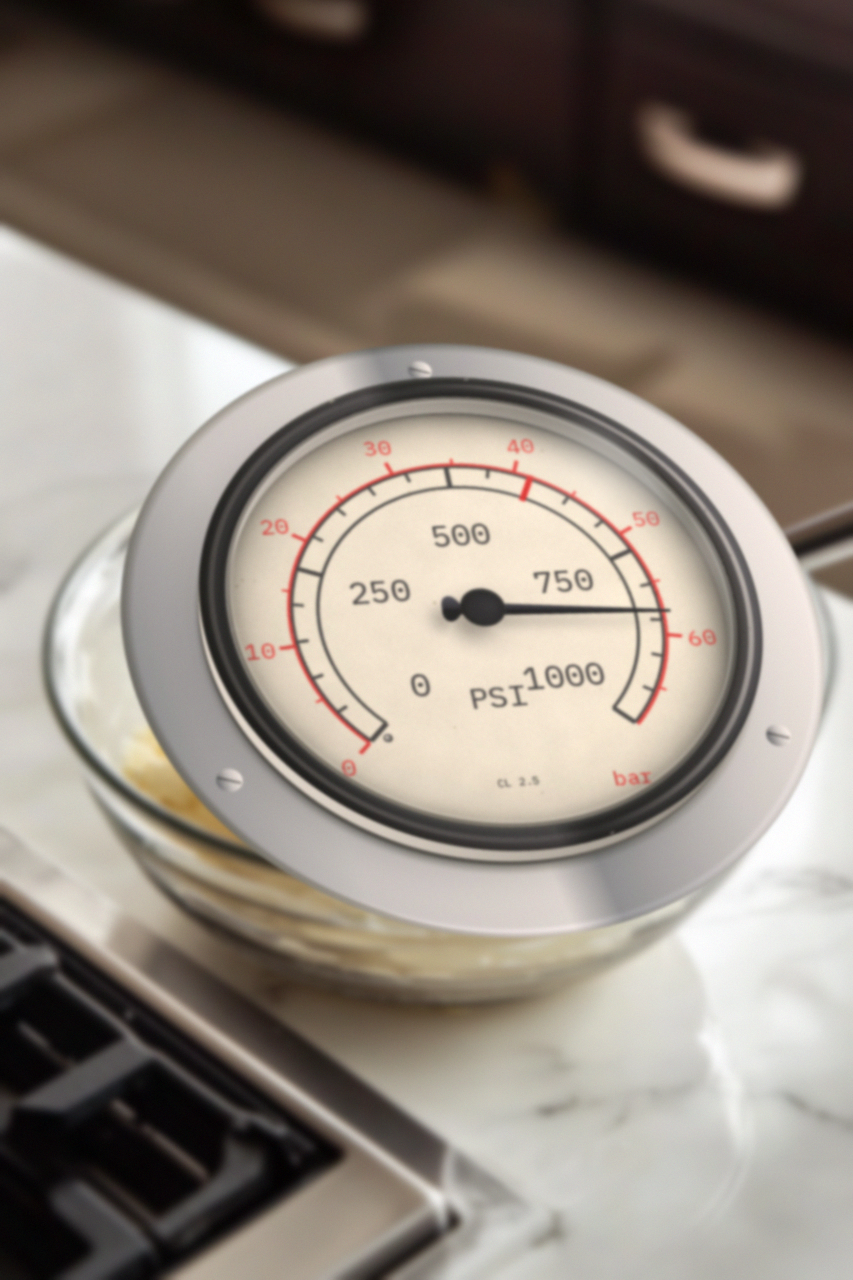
850; psi
